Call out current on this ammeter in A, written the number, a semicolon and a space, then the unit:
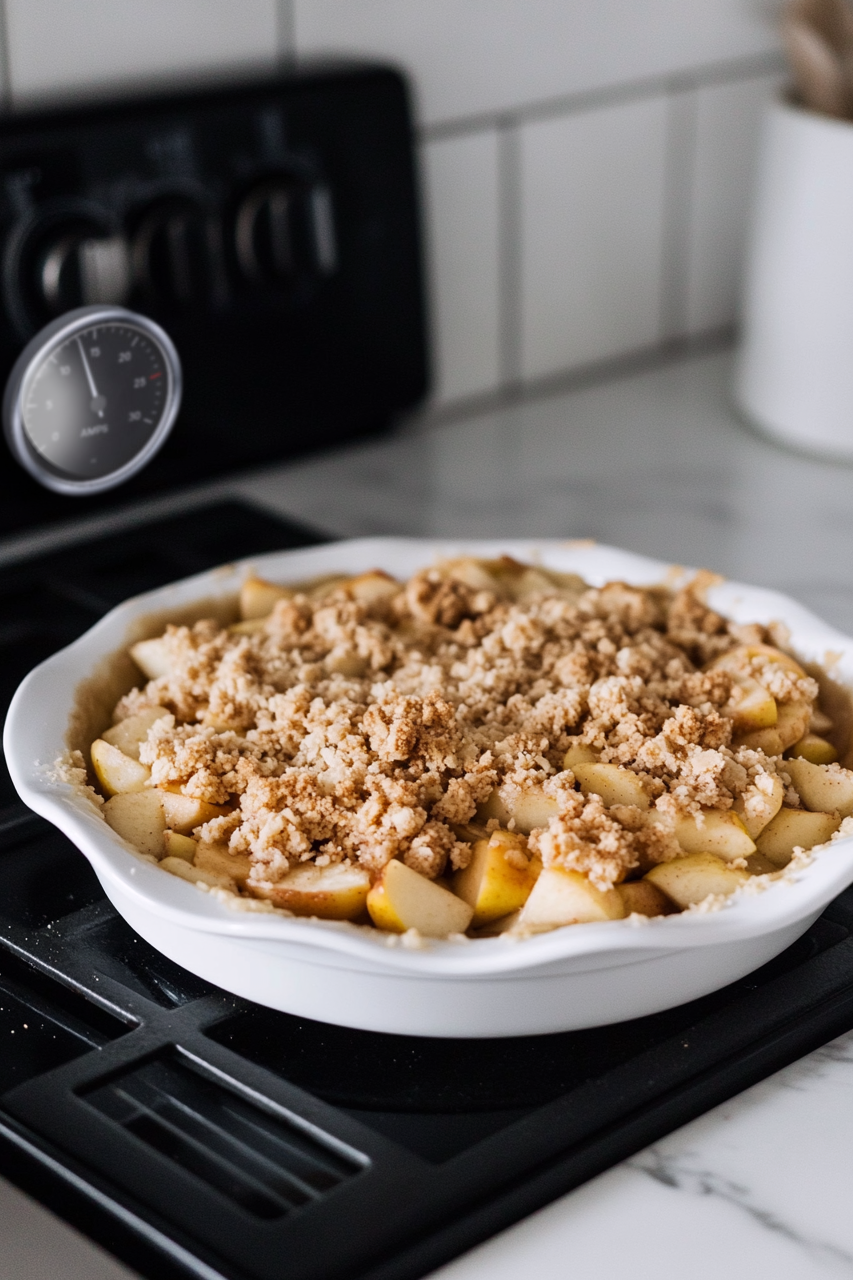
13; A
